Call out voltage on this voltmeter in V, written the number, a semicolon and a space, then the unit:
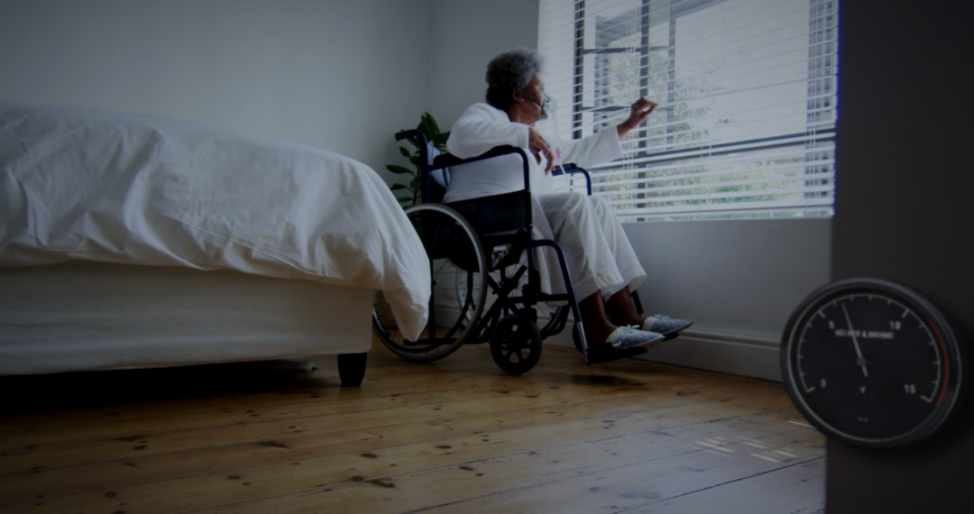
6.5; V
